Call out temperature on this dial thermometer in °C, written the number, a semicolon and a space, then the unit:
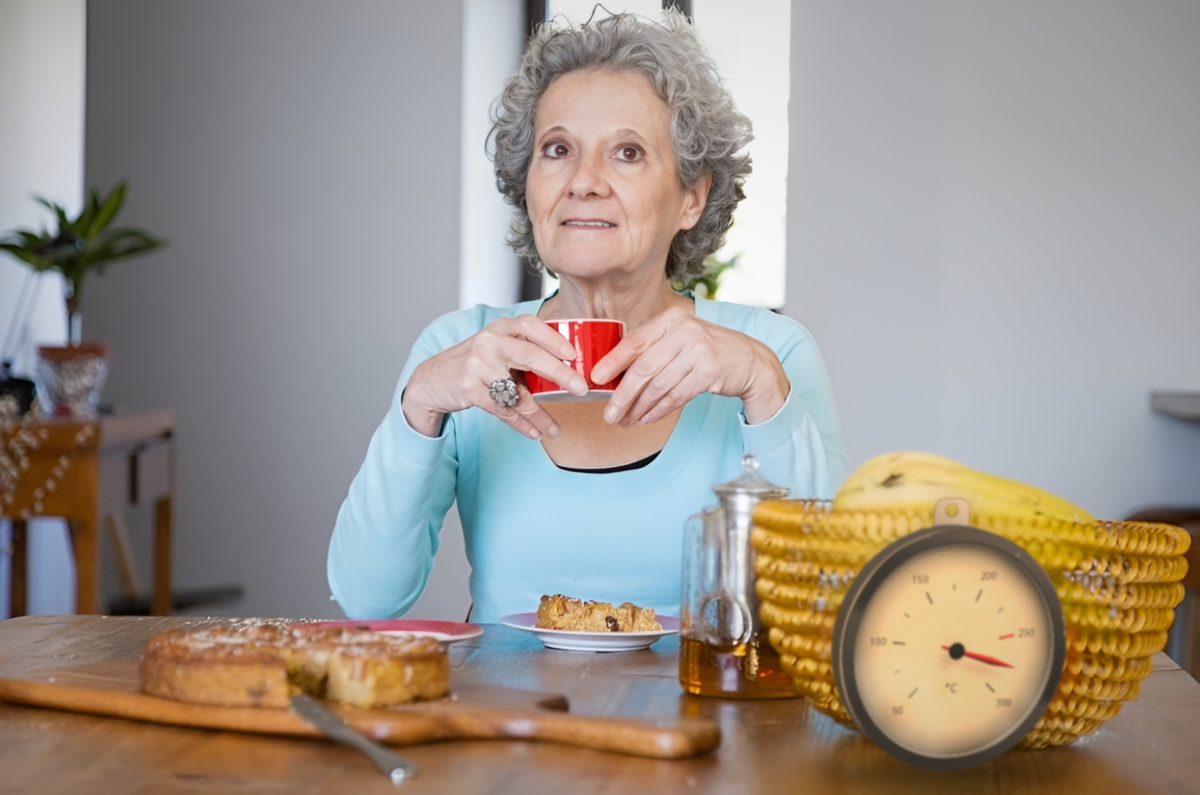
275; °C
